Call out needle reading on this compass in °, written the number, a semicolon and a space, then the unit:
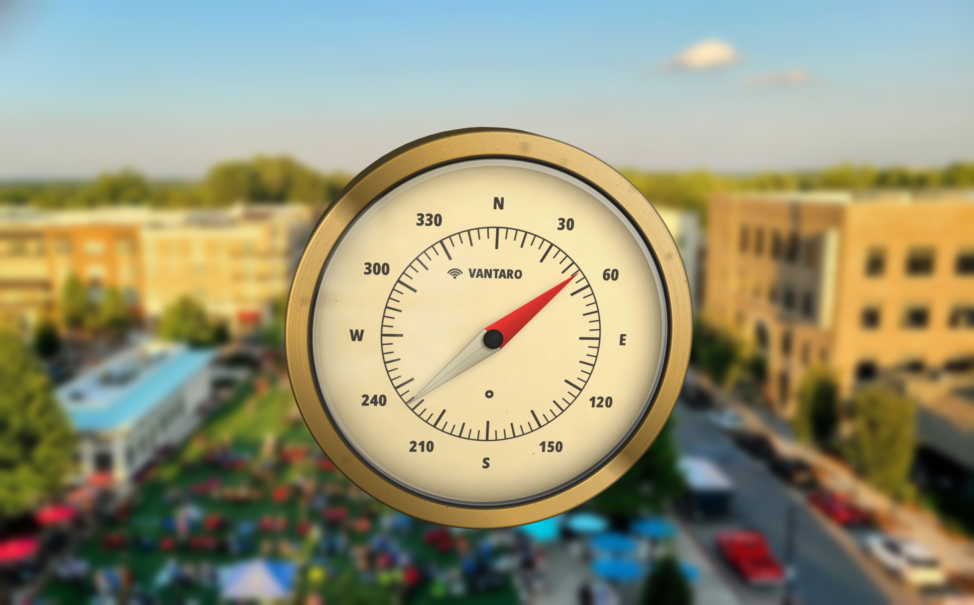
50; °
